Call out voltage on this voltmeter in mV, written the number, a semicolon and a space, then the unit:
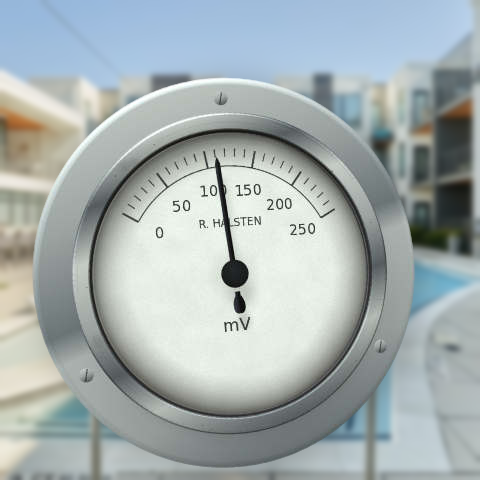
110; mV
